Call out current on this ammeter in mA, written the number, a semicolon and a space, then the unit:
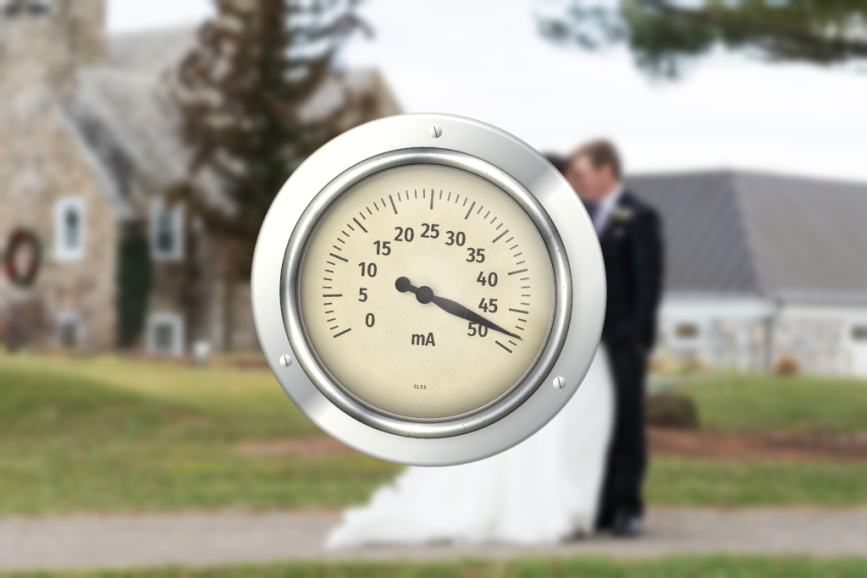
48; mA
